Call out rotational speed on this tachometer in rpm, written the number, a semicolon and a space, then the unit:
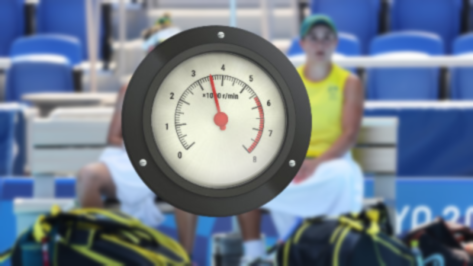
3500; rpm
